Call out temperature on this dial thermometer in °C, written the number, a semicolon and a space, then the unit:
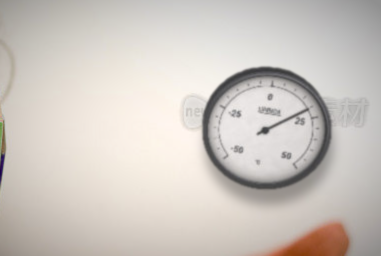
20; °C
